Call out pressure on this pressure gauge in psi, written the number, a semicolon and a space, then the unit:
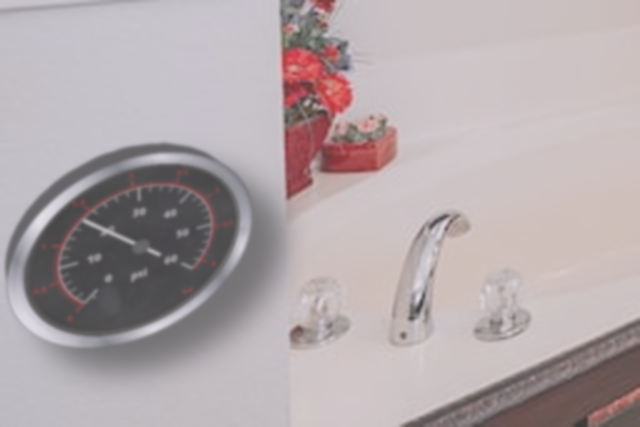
20; psi
